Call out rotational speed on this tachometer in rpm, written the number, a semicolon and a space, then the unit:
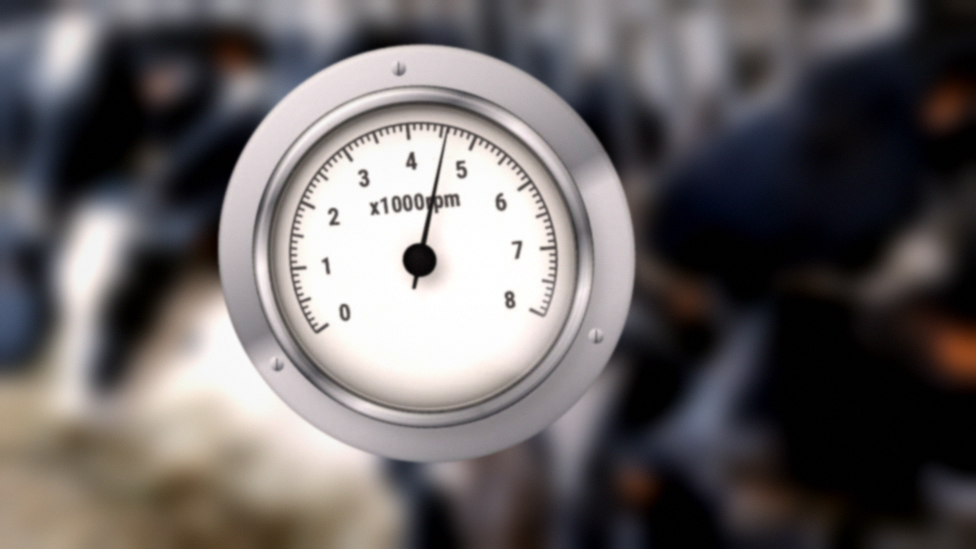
4600; rpm
